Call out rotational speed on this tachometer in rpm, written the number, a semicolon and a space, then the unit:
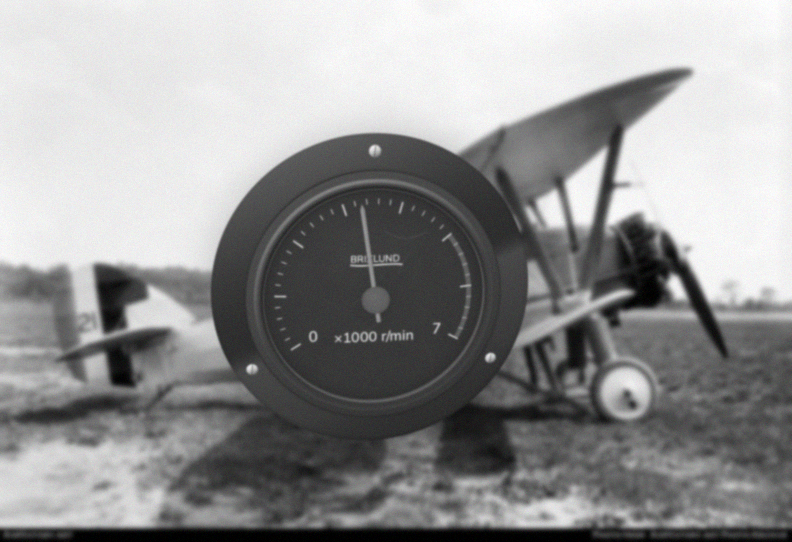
3300; rpm
